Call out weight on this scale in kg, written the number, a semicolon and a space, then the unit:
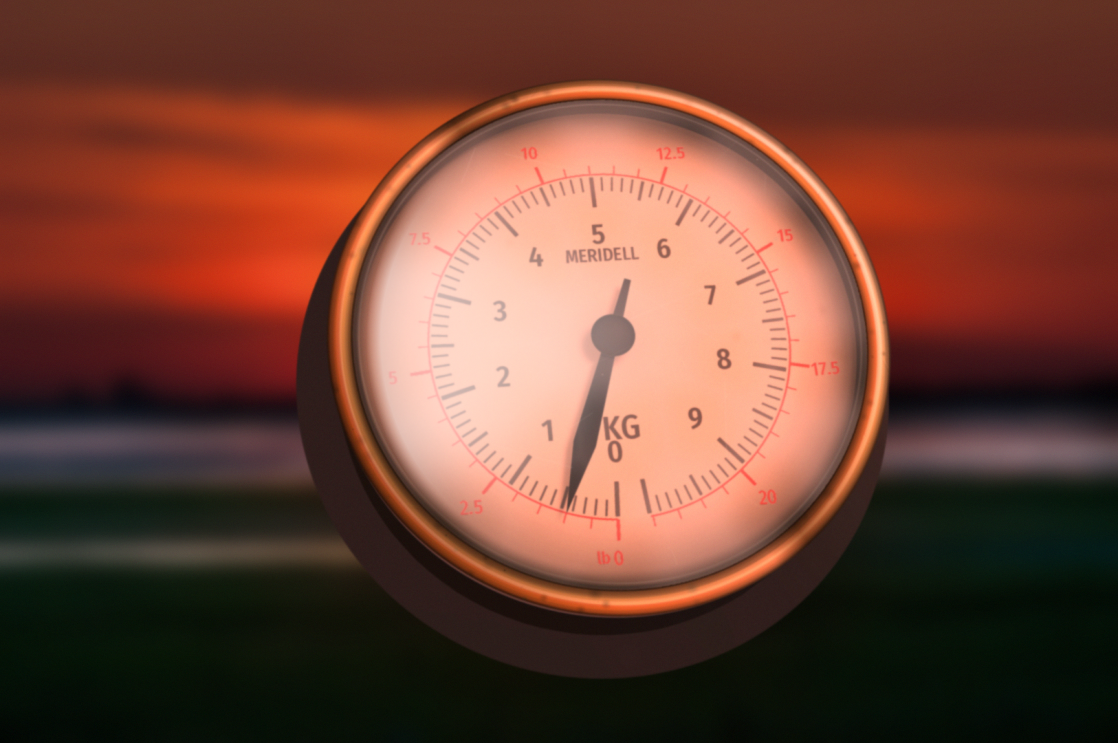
0.45; kg
